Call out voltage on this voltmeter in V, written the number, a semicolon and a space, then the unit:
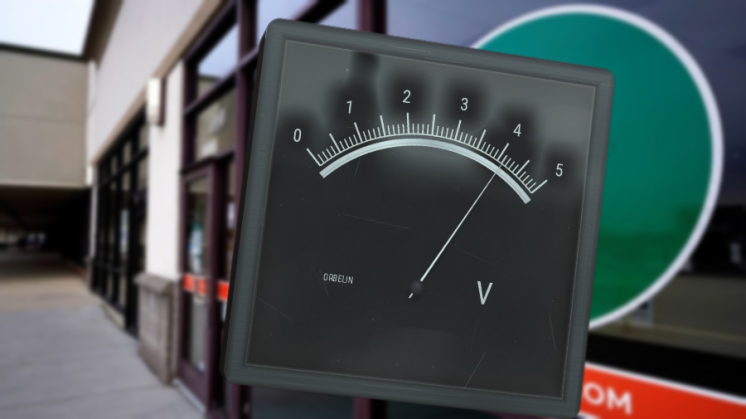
4.1; V
